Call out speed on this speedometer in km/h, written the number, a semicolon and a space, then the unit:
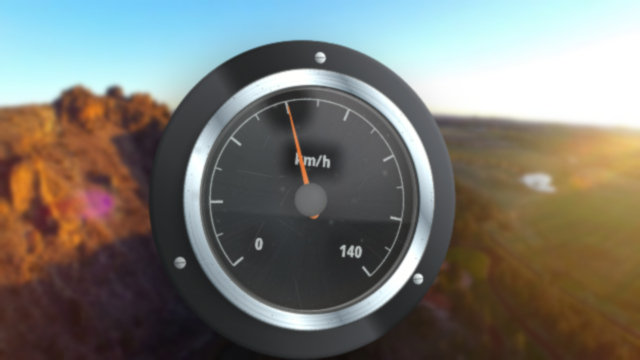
60; km/h
